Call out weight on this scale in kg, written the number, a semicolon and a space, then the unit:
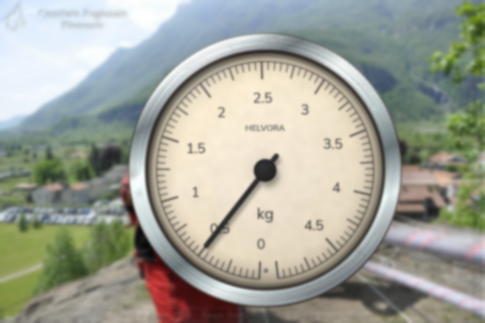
0.5; kg
